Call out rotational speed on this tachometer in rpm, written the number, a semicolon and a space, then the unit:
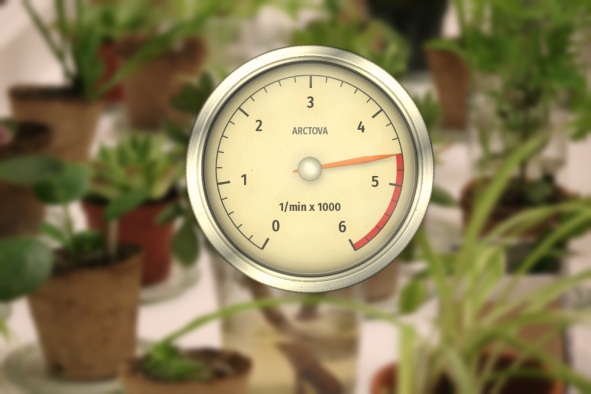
4600; rpm
